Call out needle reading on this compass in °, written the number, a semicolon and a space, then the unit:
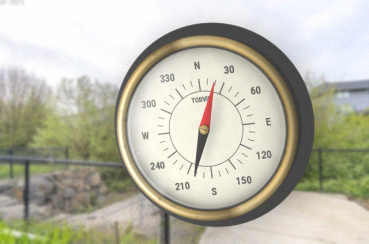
20; °
